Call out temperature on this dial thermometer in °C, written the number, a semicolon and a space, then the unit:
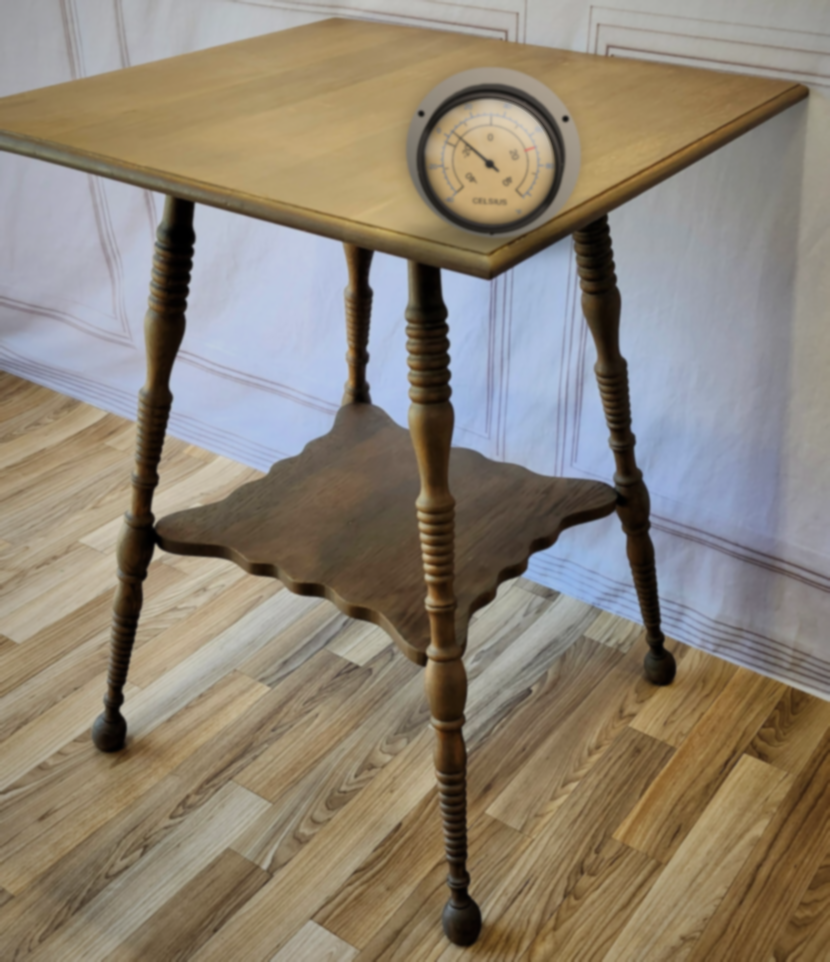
-15; °C
